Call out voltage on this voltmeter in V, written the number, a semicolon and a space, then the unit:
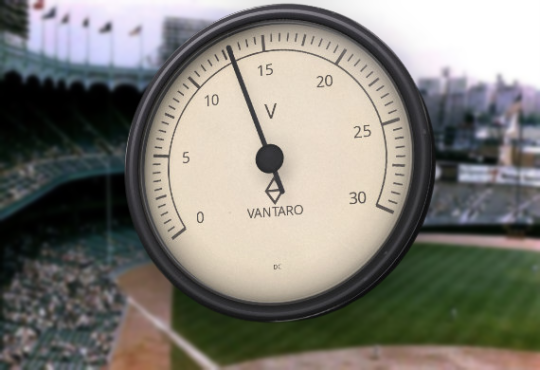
13; V
